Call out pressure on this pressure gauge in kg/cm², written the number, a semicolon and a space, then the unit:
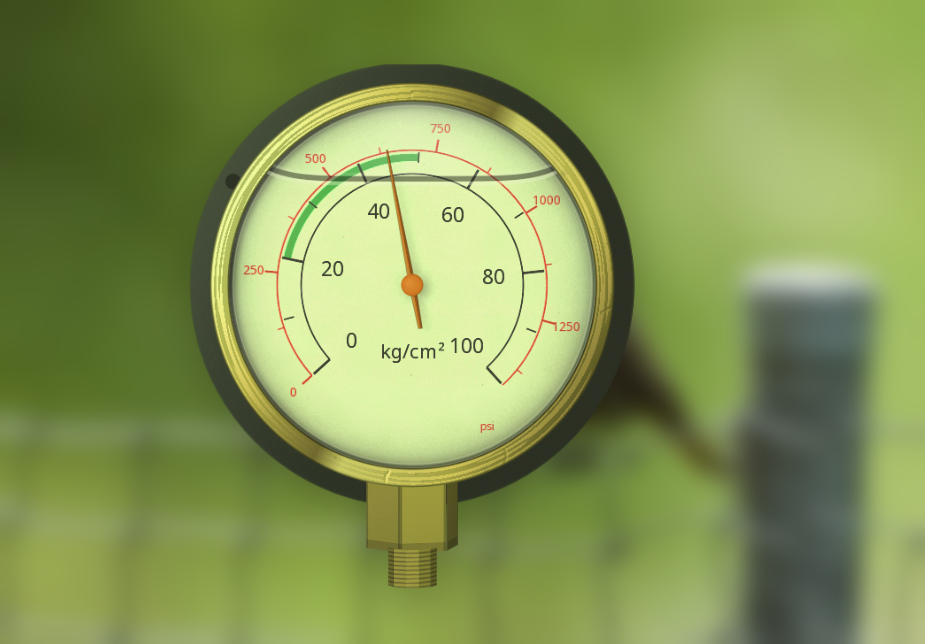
45; kg/cm²
